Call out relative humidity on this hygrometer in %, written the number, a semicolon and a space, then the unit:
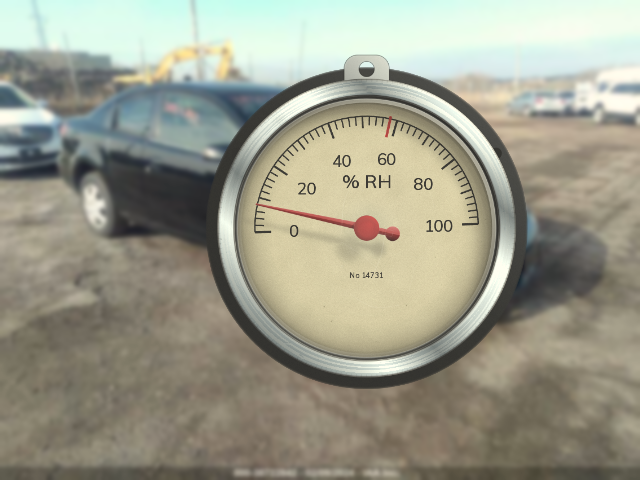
8; %
